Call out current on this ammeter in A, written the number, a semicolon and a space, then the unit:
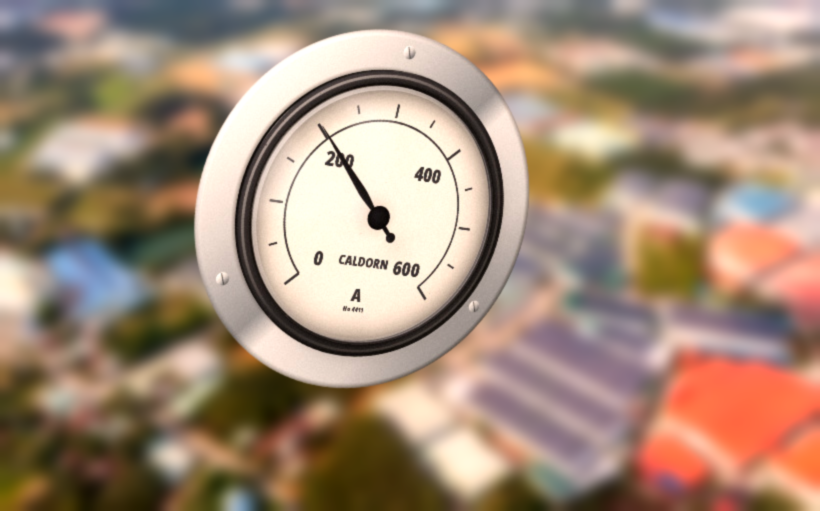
200; A
